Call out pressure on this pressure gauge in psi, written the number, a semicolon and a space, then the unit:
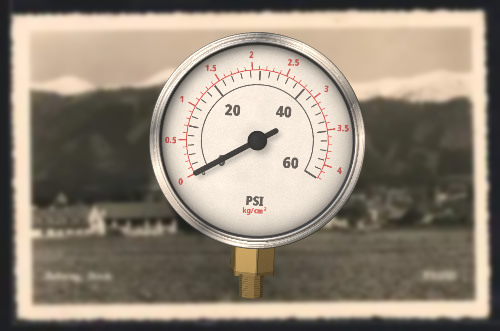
0; psi
